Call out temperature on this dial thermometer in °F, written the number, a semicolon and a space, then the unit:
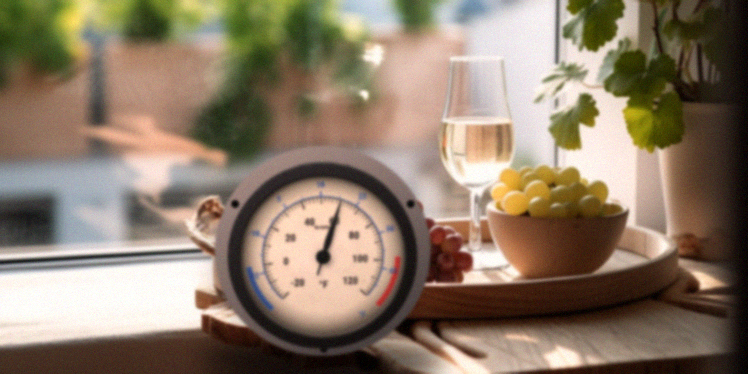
60; °F
